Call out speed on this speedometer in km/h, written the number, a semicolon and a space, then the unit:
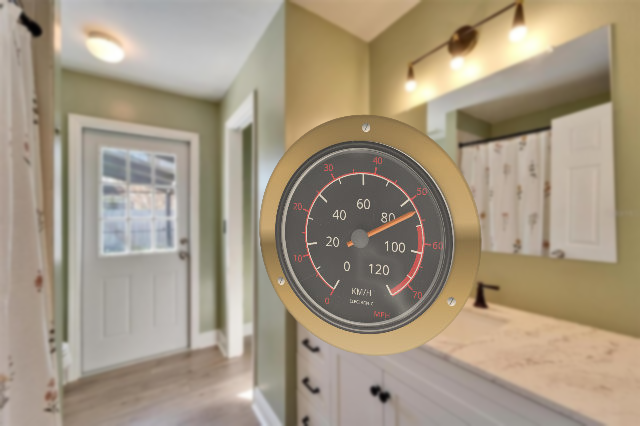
85; km/h
